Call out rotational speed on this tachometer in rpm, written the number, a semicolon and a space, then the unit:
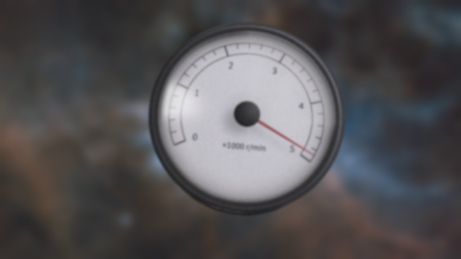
4900; rpm
